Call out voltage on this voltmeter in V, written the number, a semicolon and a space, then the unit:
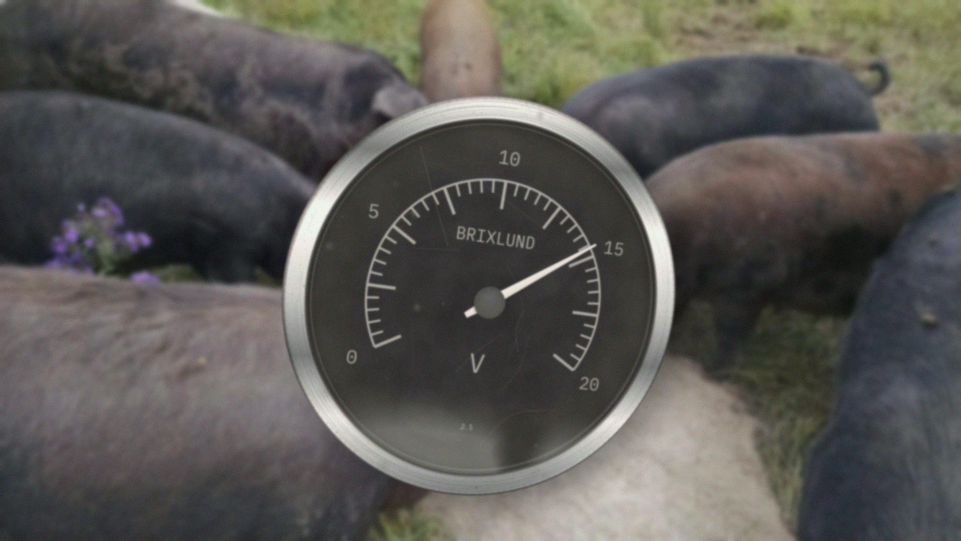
14.5; V
